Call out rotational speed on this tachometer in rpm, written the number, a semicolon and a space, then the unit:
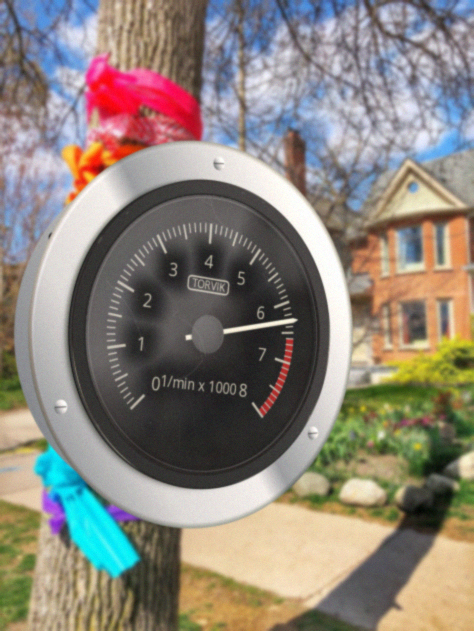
6300; rpm
